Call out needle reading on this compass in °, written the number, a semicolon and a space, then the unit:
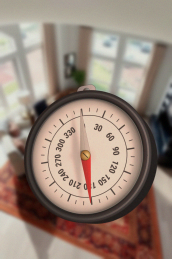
180; °
